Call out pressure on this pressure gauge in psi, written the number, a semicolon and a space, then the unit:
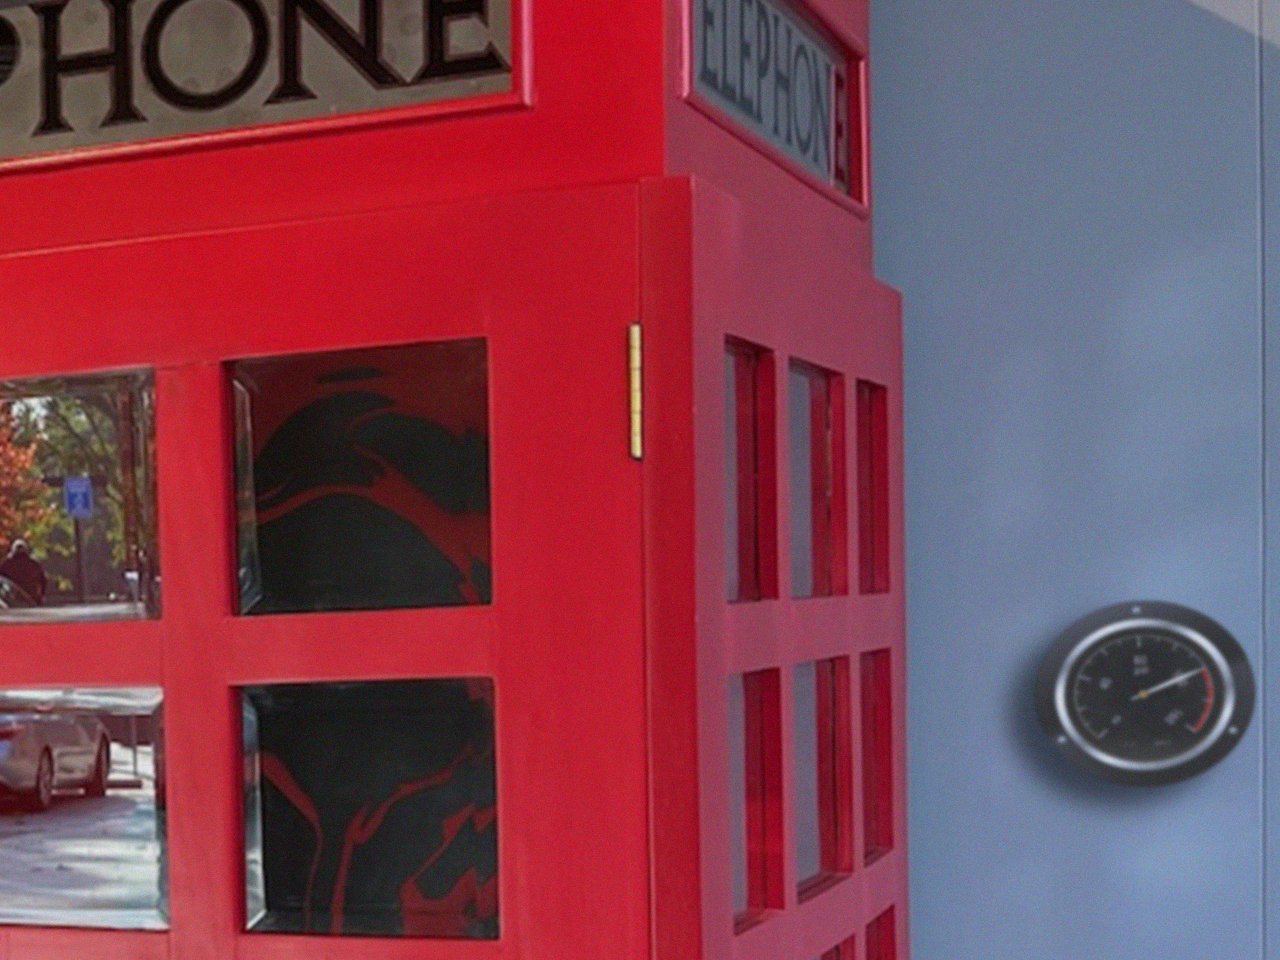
120; psi
